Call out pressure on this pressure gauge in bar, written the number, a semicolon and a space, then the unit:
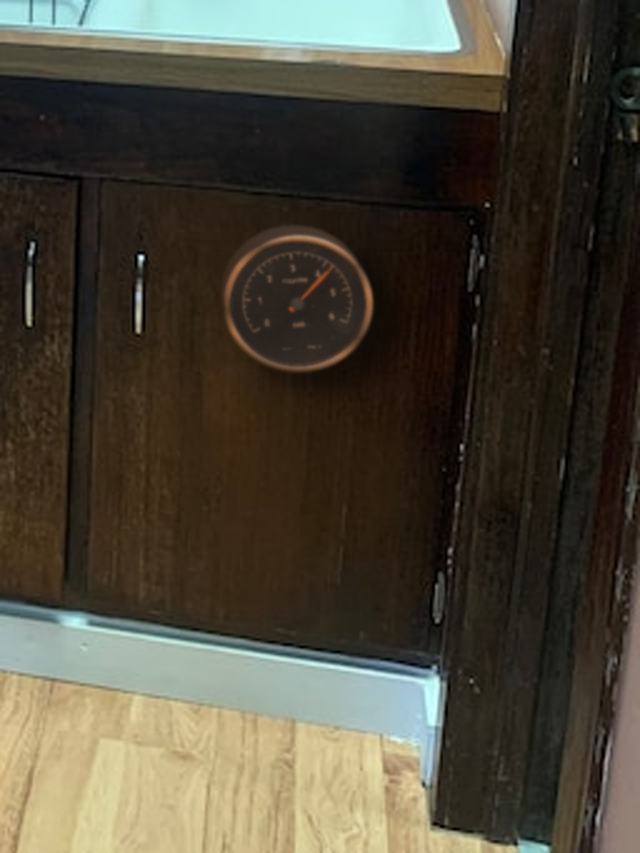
4.2; bar
